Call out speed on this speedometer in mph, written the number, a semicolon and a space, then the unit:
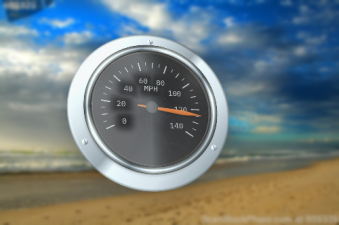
125; mph
